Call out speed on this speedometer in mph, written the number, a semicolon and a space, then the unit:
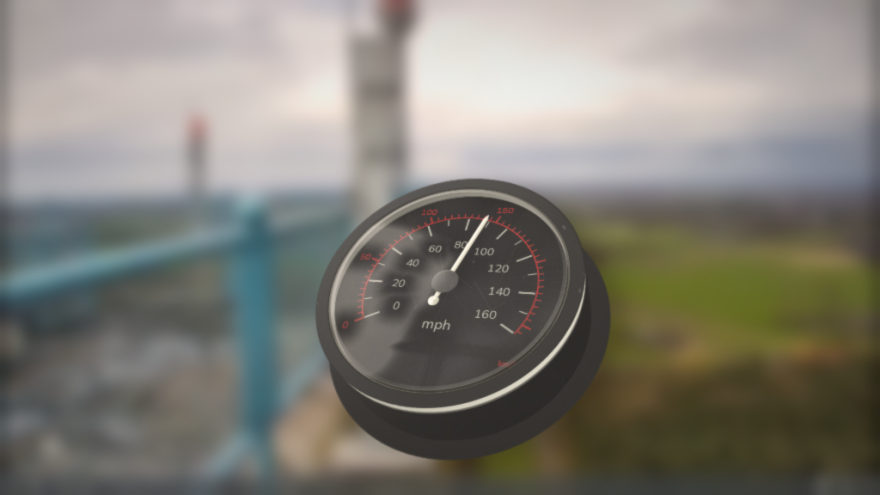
90; mph
